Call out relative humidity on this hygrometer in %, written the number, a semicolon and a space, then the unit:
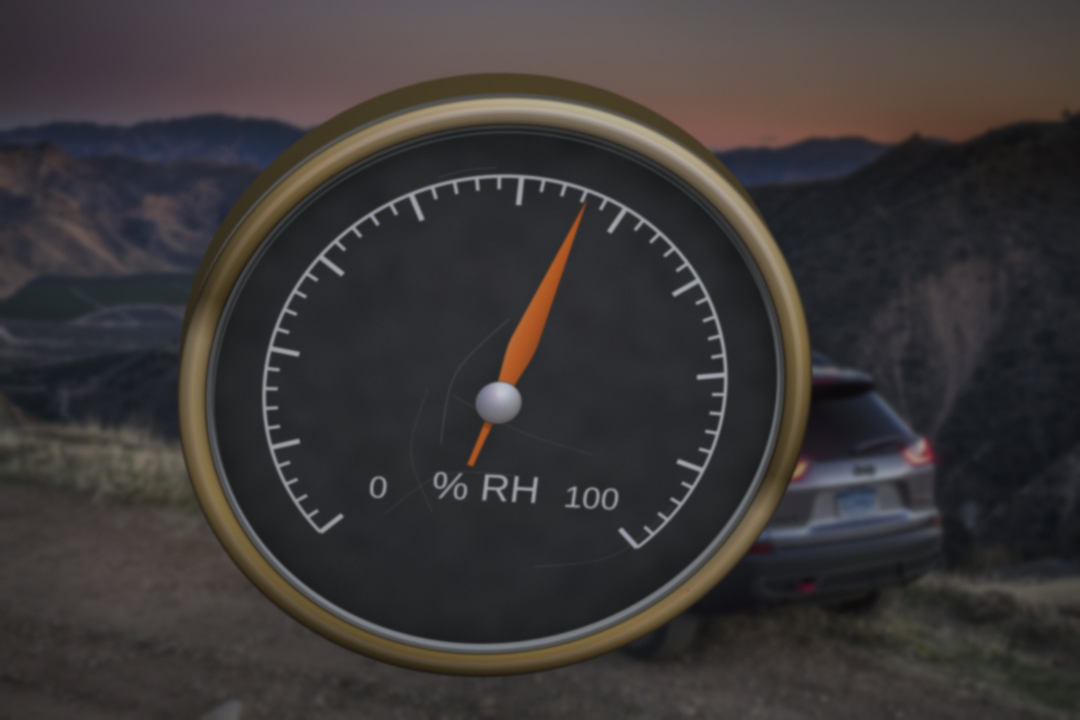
56; %
